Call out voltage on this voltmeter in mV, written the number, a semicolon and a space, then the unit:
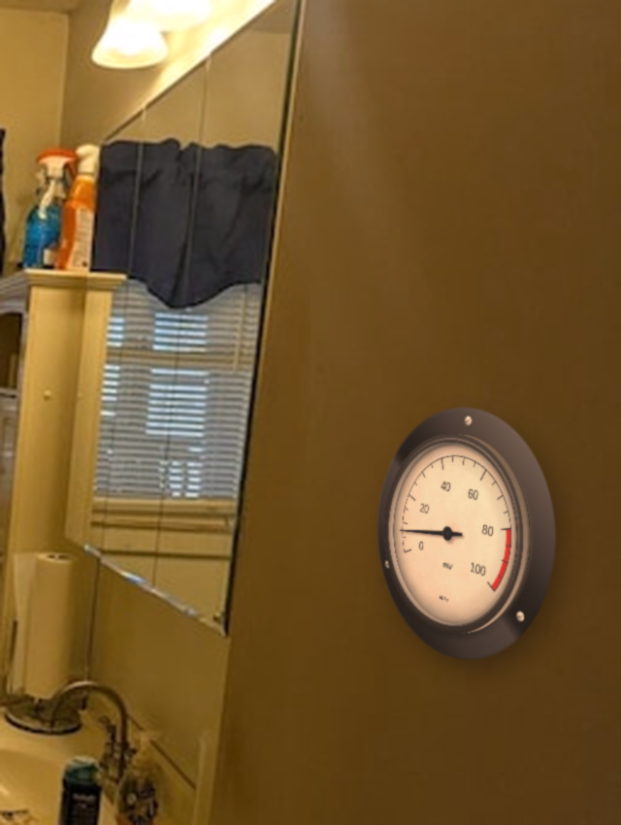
7.5; mV
